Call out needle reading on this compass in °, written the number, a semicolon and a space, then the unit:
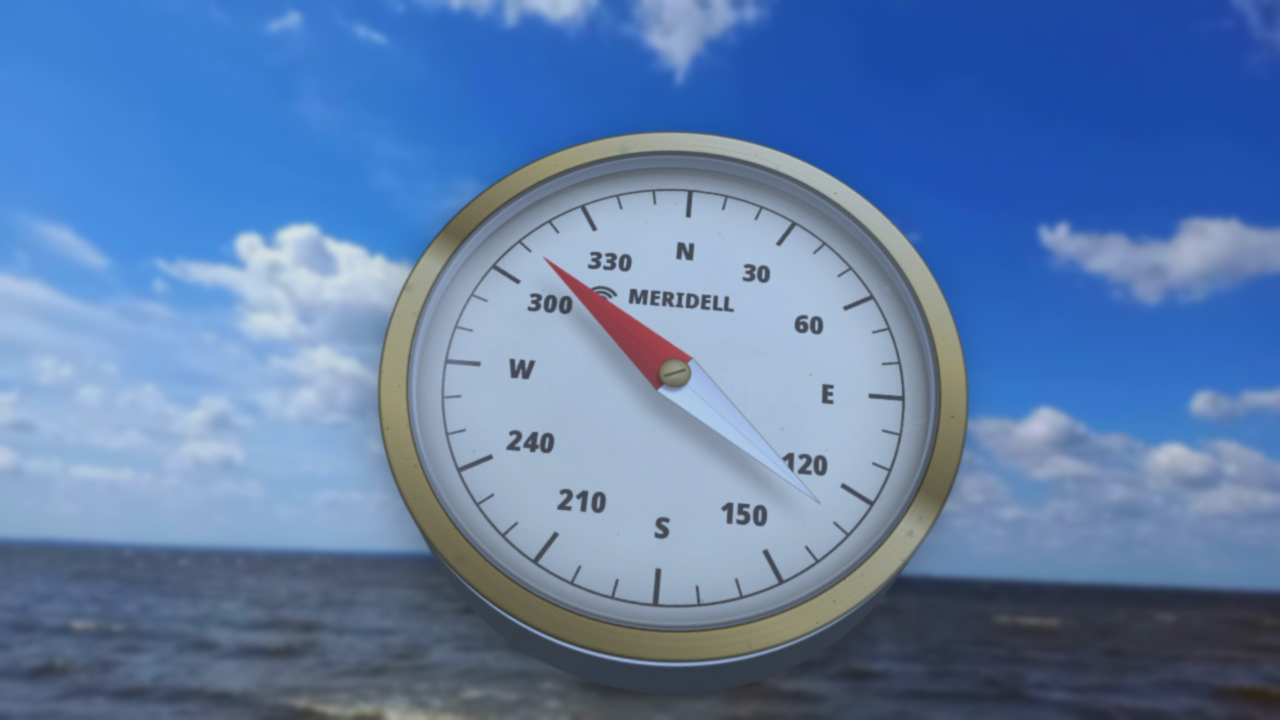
310; °
